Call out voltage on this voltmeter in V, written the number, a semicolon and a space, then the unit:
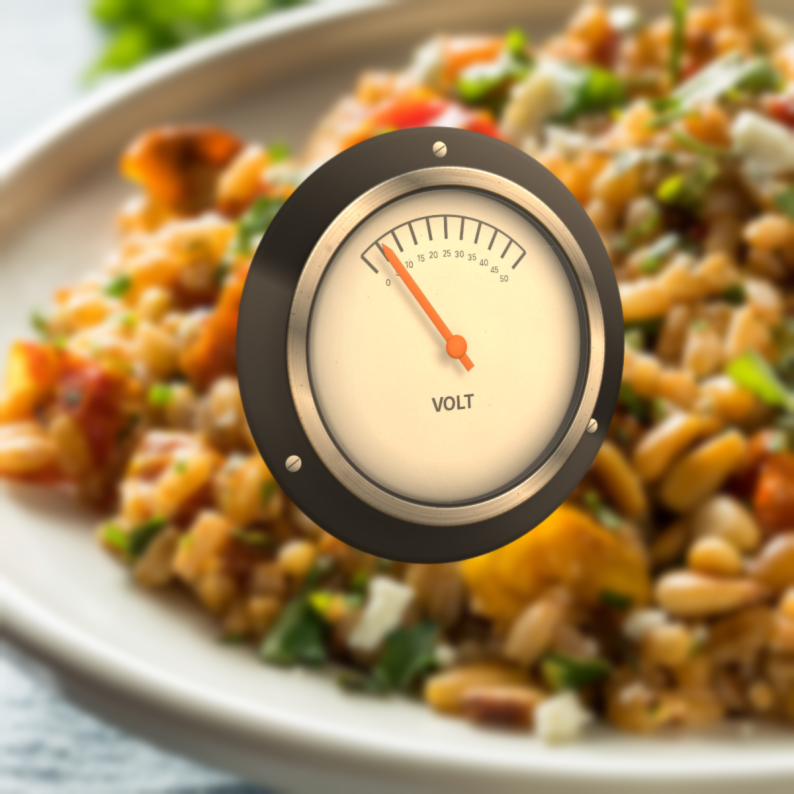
5; V
